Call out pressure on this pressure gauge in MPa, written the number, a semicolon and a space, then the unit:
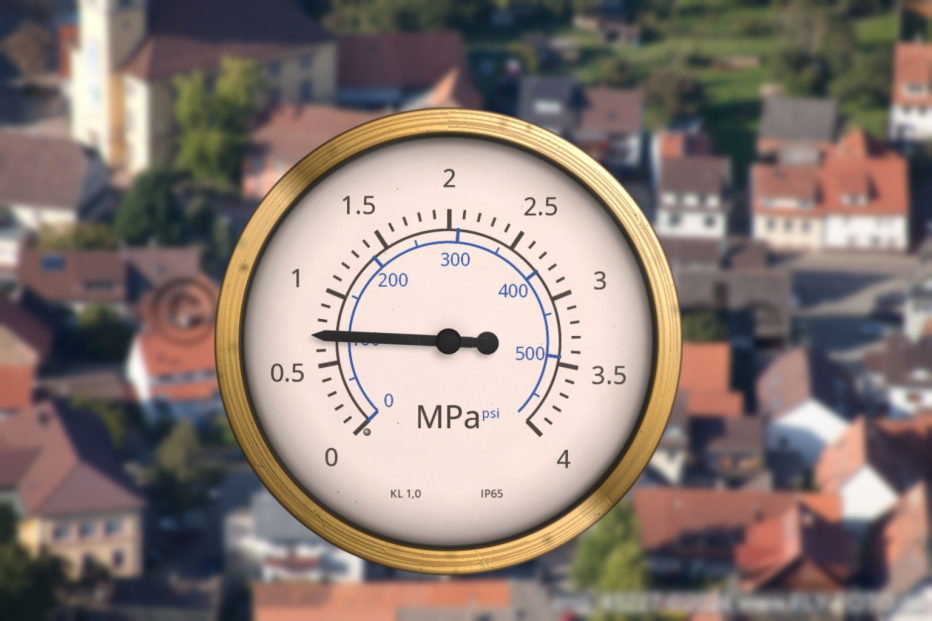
0.7; MPa
